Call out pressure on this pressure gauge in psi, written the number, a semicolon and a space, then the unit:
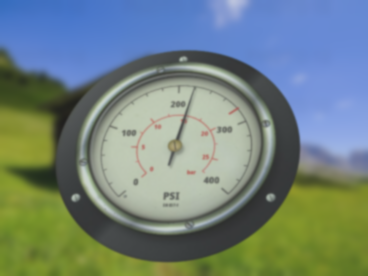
220; psi
